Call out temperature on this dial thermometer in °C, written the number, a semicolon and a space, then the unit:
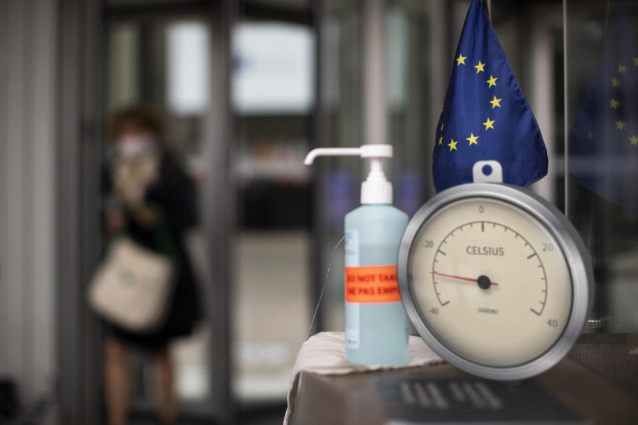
-28; °C
